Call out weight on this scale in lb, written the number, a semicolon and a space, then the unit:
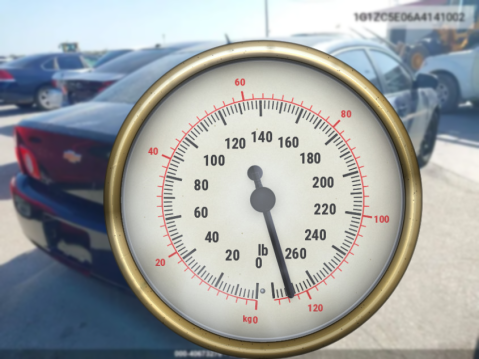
272; lb
